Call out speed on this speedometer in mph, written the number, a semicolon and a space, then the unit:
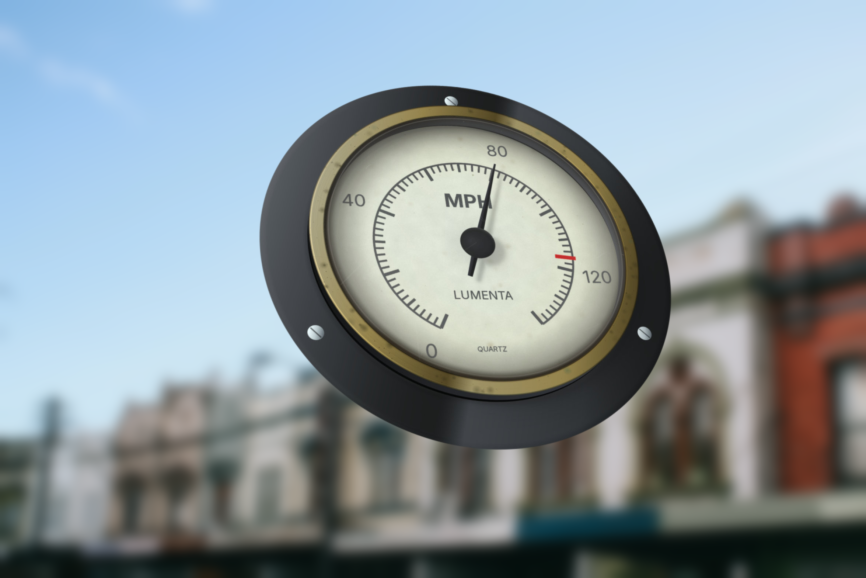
80; mph
